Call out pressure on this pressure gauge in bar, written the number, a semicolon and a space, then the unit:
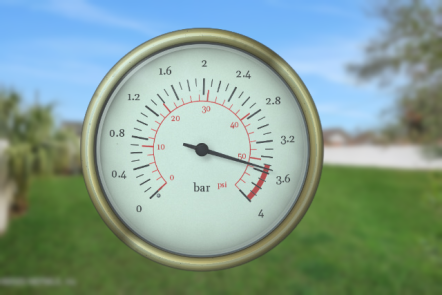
3.55; bar
